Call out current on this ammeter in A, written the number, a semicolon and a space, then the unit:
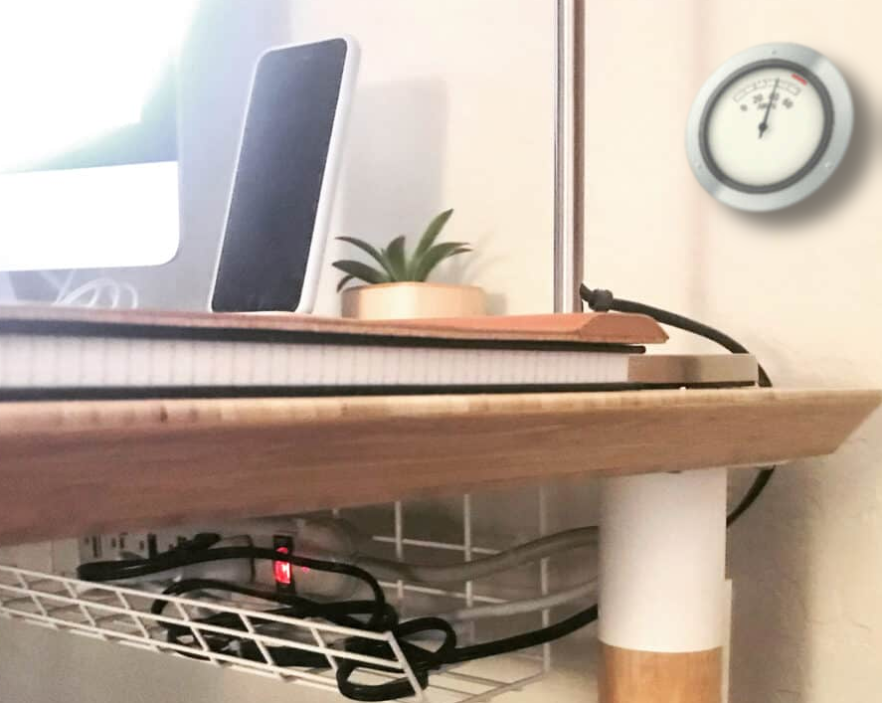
40; A
